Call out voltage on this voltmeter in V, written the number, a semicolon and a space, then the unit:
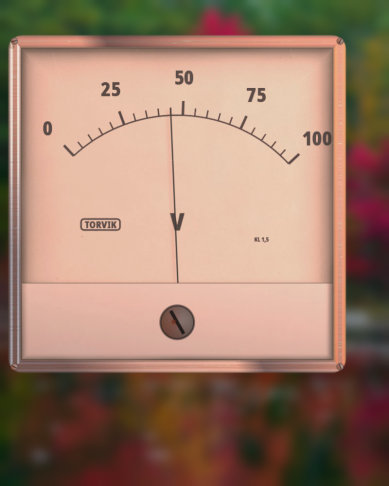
45; V
